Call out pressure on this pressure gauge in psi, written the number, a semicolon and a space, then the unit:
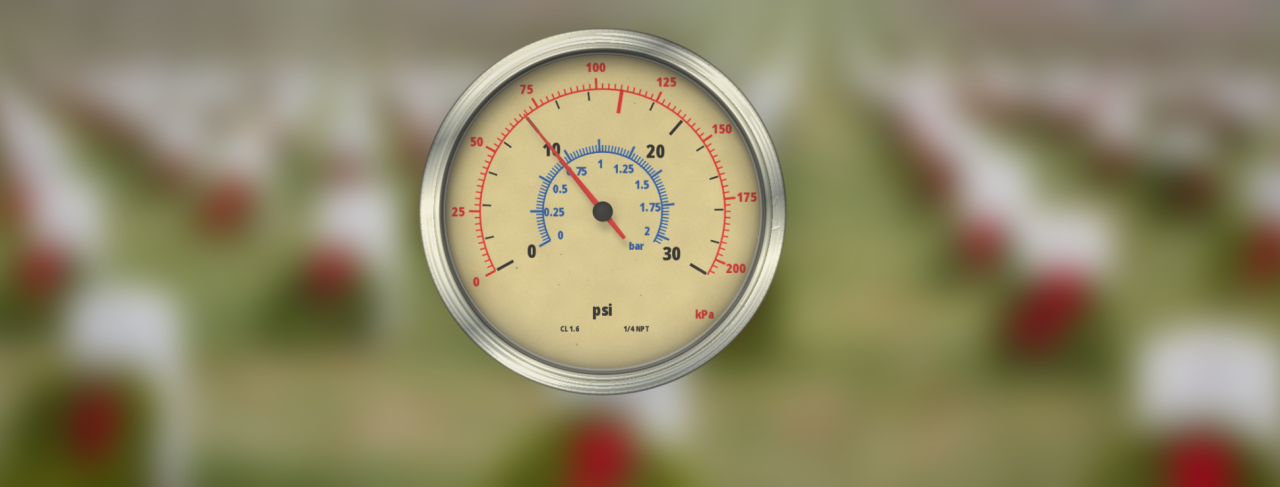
10; psi
